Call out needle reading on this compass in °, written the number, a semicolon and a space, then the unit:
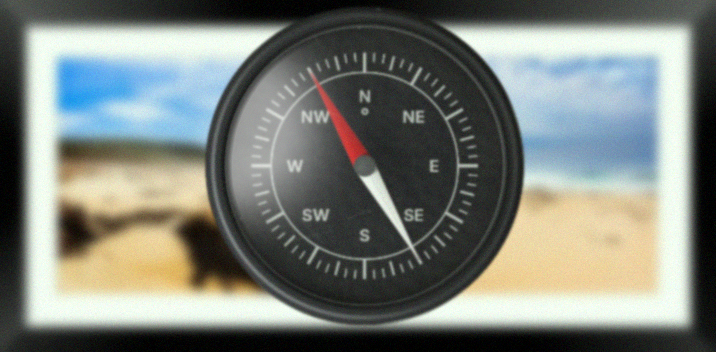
330; °
